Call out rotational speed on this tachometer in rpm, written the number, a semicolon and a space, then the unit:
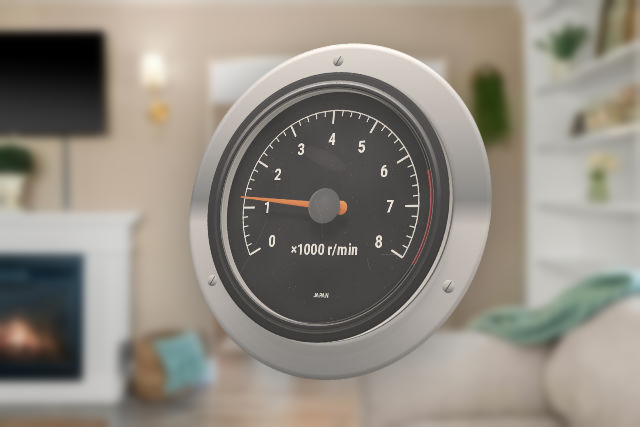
1200; rpm
